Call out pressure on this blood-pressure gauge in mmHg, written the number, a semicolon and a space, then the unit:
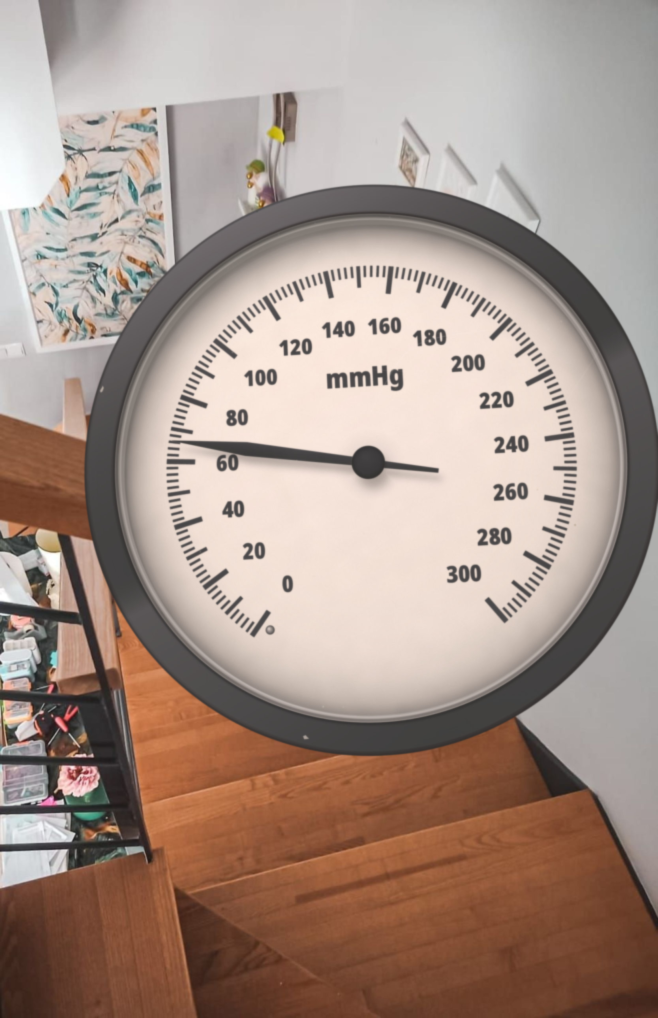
66; mmHg
